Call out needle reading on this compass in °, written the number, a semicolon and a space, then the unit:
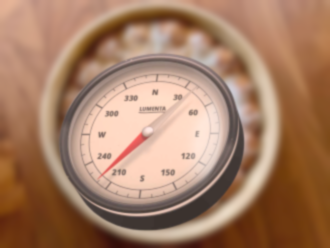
220; °
